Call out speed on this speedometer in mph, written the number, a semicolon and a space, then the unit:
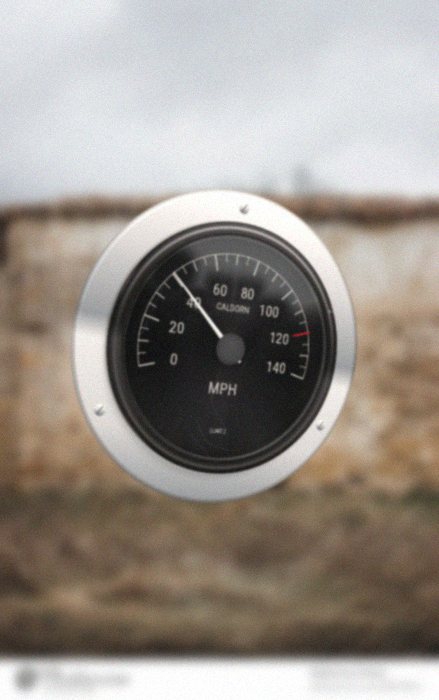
40; mph
